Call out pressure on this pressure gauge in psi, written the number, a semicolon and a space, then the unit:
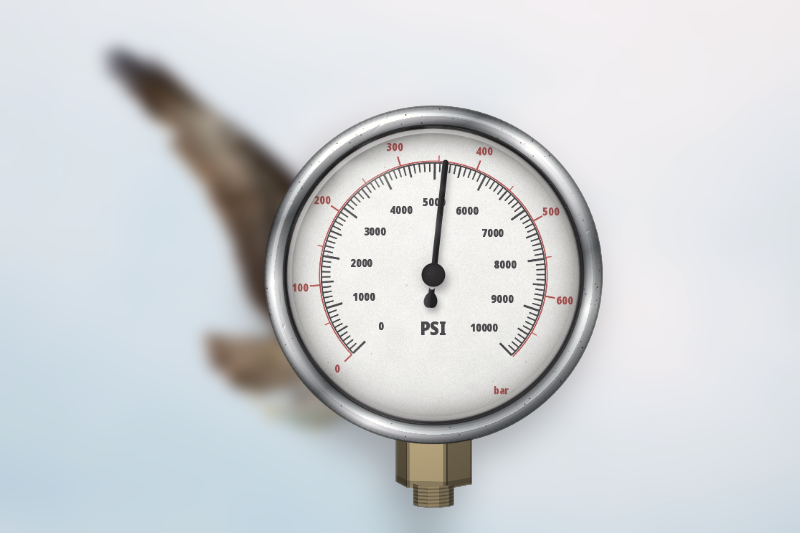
5200; psi
